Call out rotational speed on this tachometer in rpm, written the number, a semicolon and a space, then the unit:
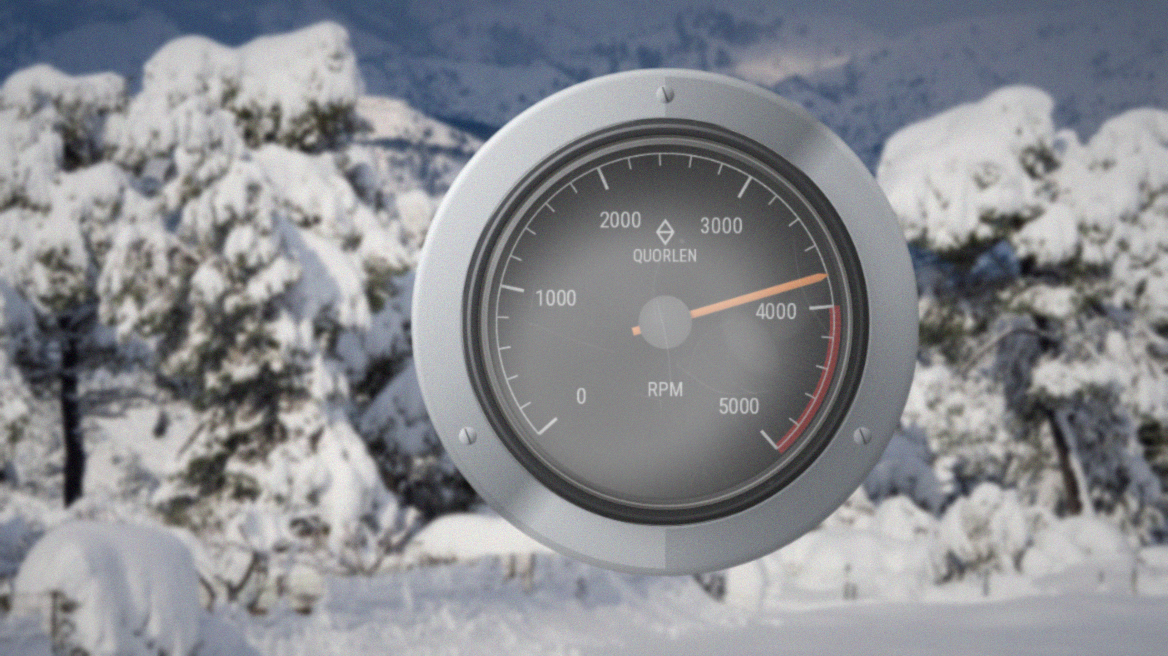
3800; rpm
